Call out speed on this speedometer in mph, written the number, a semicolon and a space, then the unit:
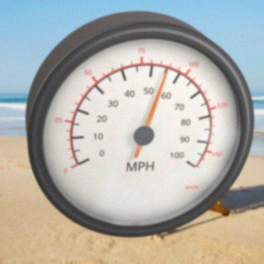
55; mph
